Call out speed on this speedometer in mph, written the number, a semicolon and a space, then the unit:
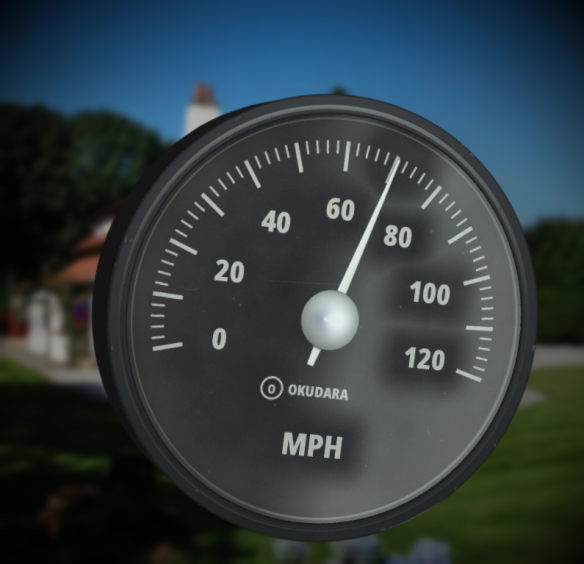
70; mph
